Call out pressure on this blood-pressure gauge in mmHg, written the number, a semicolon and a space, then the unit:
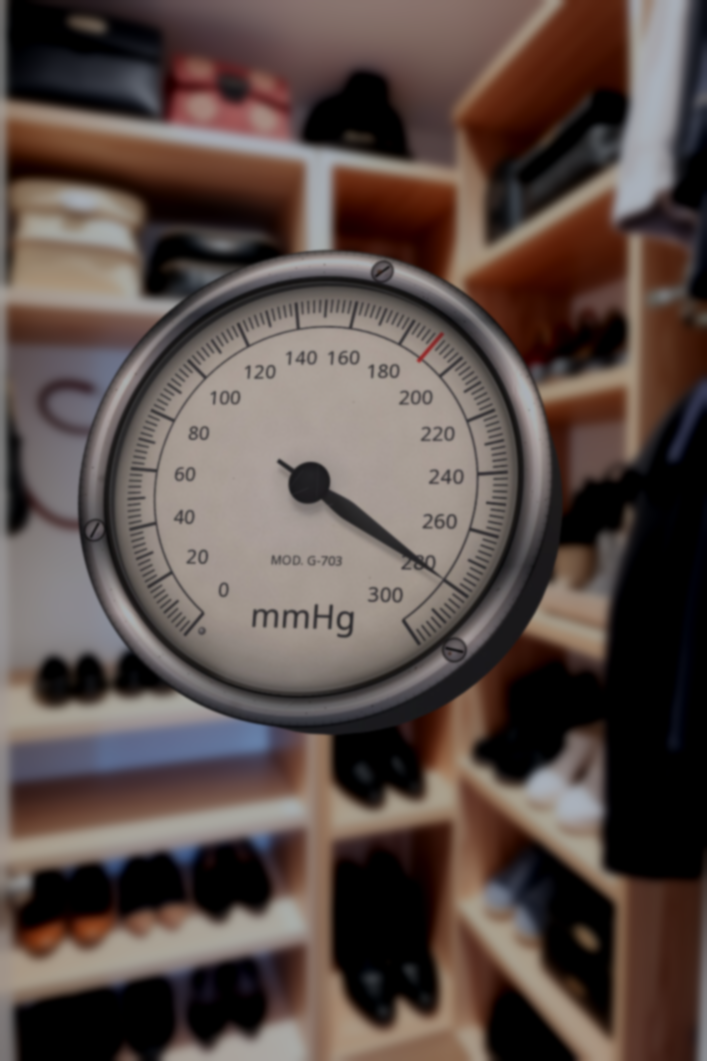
280; mmHg
